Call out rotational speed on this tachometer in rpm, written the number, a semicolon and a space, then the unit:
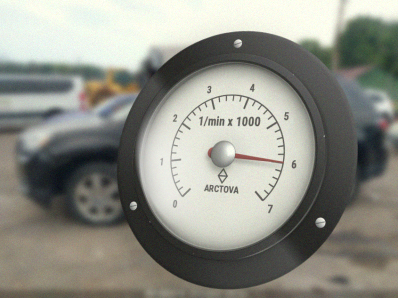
6000; rpm
